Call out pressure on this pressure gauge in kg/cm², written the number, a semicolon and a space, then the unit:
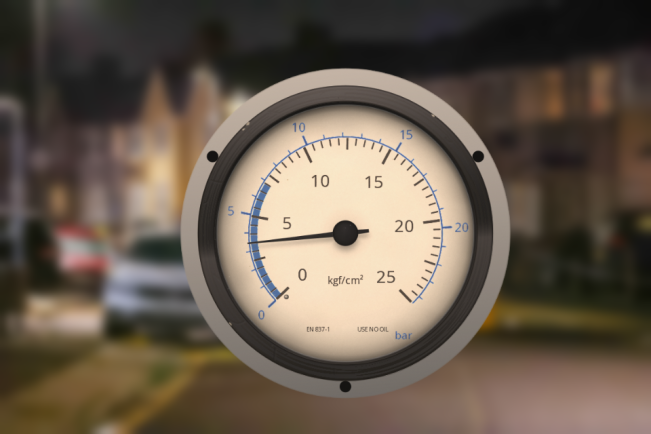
3.5; kg/cm²
